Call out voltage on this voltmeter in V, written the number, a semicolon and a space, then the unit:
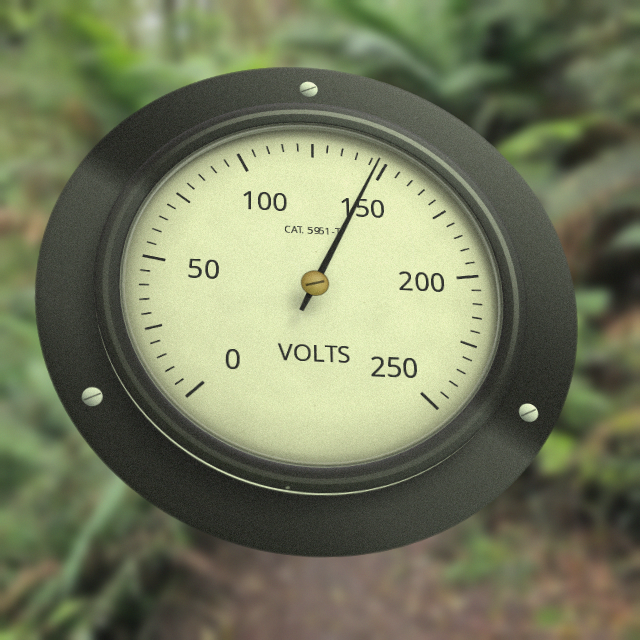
147.5; V
